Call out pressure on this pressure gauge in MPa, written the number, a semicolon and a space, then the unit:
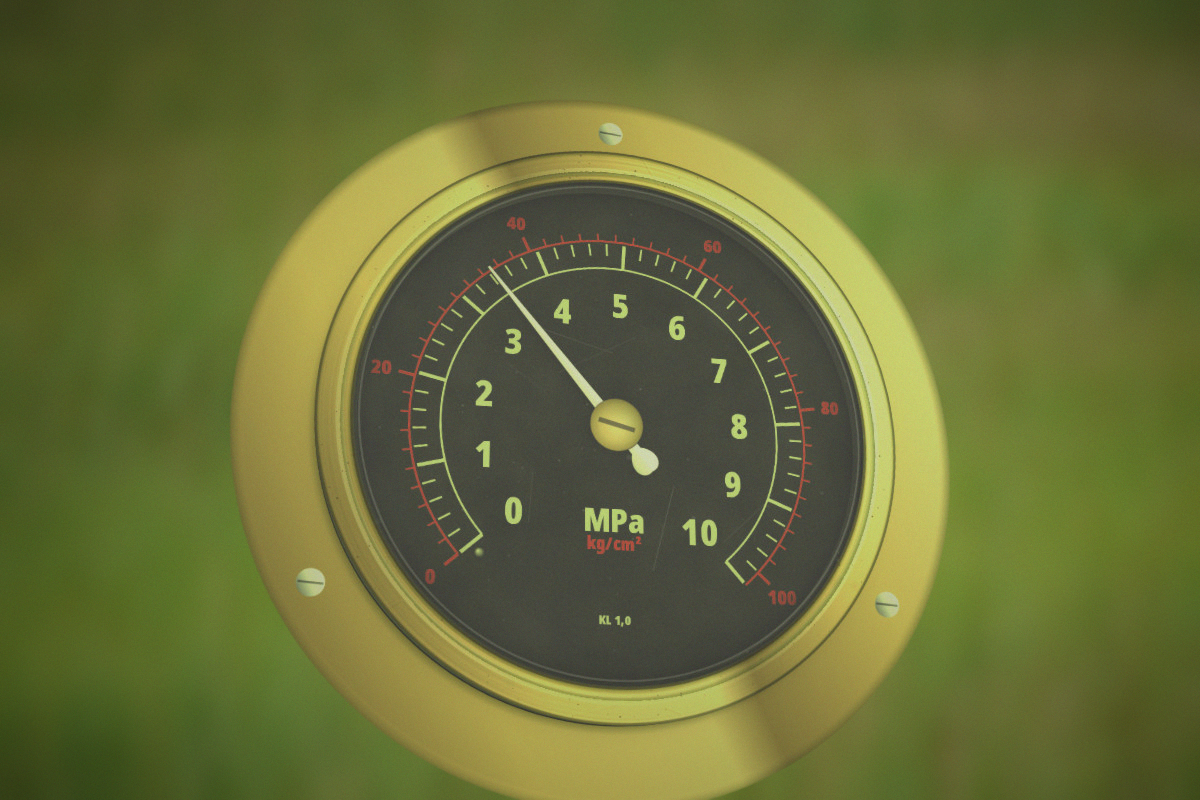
3.4; MPa
